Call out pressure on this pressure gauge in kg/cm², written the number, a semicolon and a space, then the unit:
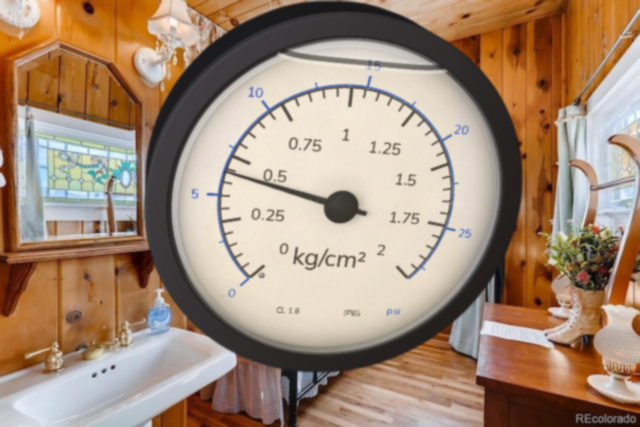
0.45; kg/cm²
